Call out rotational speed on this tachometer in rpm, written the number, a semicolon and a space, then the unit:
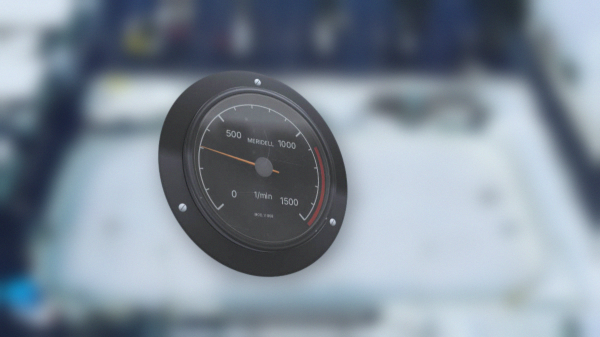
300; rpm
